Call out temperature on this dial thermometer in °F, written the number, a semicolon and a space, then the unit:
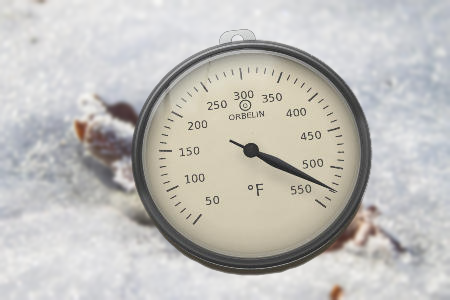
530; °F
